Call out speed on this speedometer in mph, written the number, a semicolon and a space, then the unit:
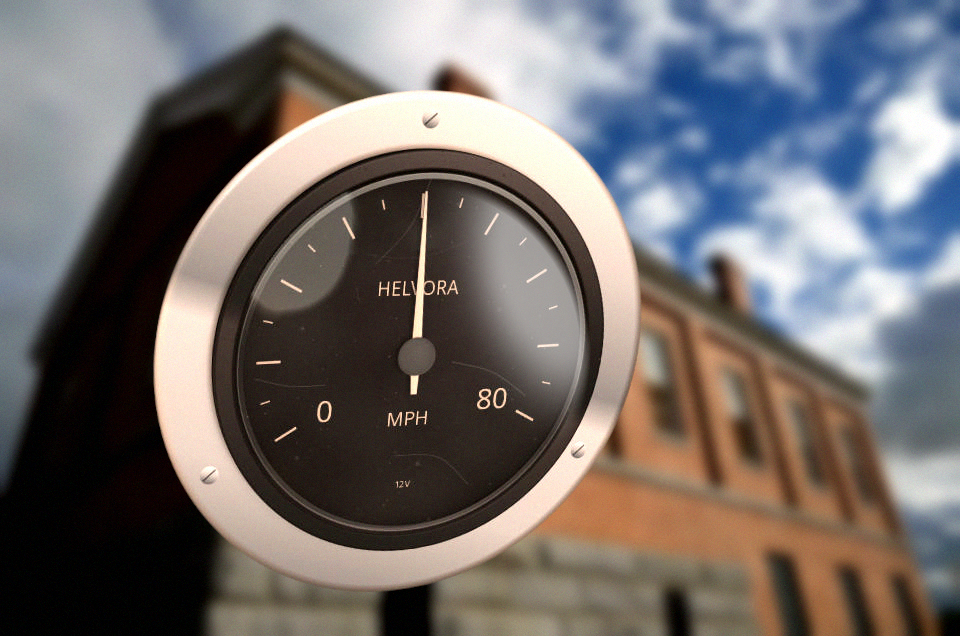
40; mph
